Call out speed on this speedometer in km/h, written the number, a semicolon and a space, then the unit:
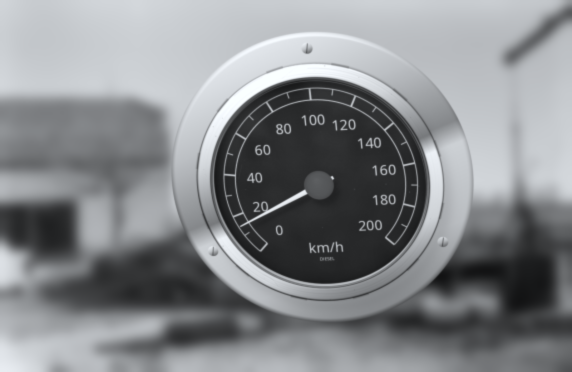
15; km/h
